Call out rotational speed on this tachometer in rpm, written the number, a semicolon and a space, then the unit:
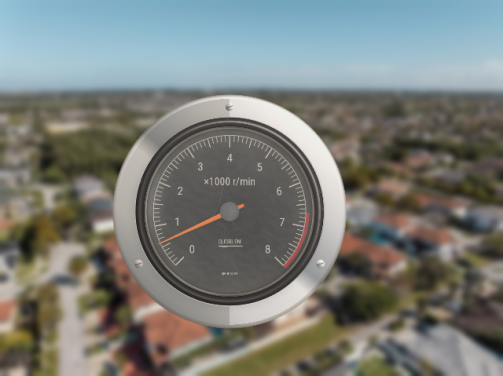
600; rpm
